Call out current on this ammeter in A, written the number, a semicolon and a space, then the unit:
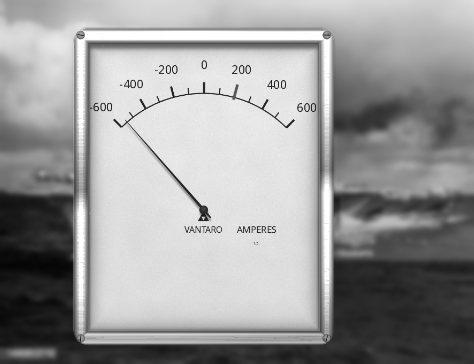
-550; A
